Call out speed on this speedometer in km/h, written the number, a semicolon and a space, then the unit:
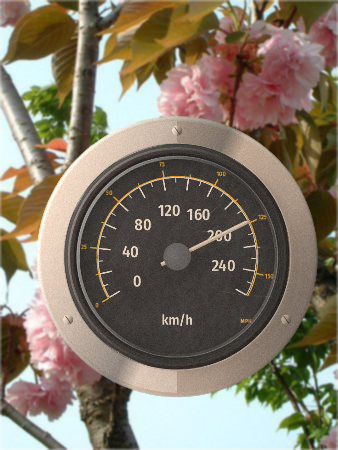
200; km/h
